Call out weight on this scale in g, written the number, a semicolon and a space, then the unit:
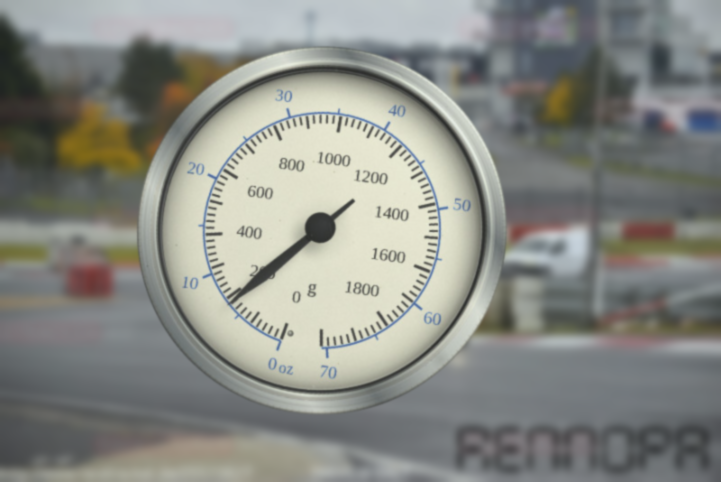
180; g
